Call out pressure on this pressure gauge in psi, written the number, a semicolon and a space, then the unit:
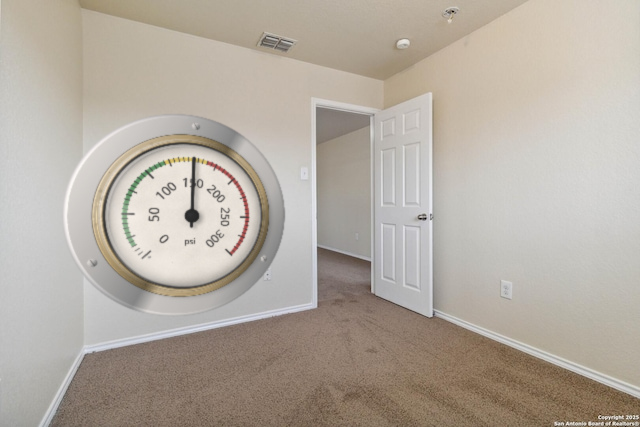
150; psi
